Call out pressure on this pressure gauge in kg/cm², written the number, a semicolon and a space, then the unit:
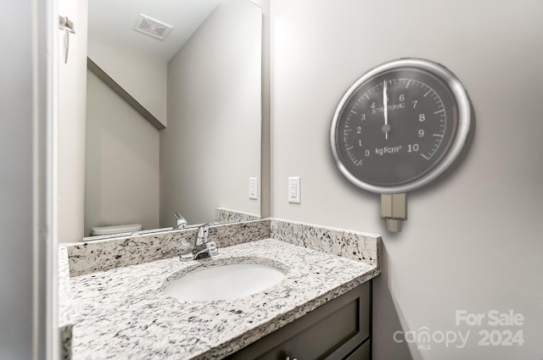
5; kg/cm²
